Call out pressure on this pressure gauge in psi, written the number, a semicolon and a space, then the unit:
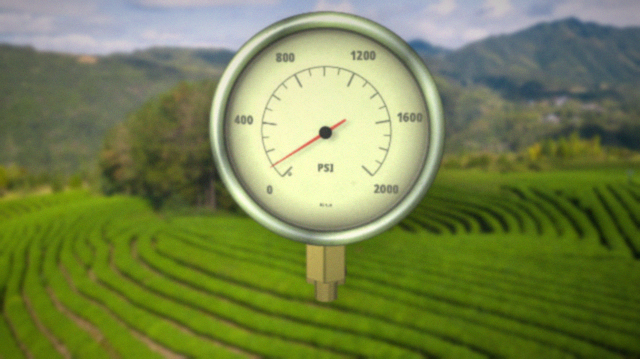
100; psi
